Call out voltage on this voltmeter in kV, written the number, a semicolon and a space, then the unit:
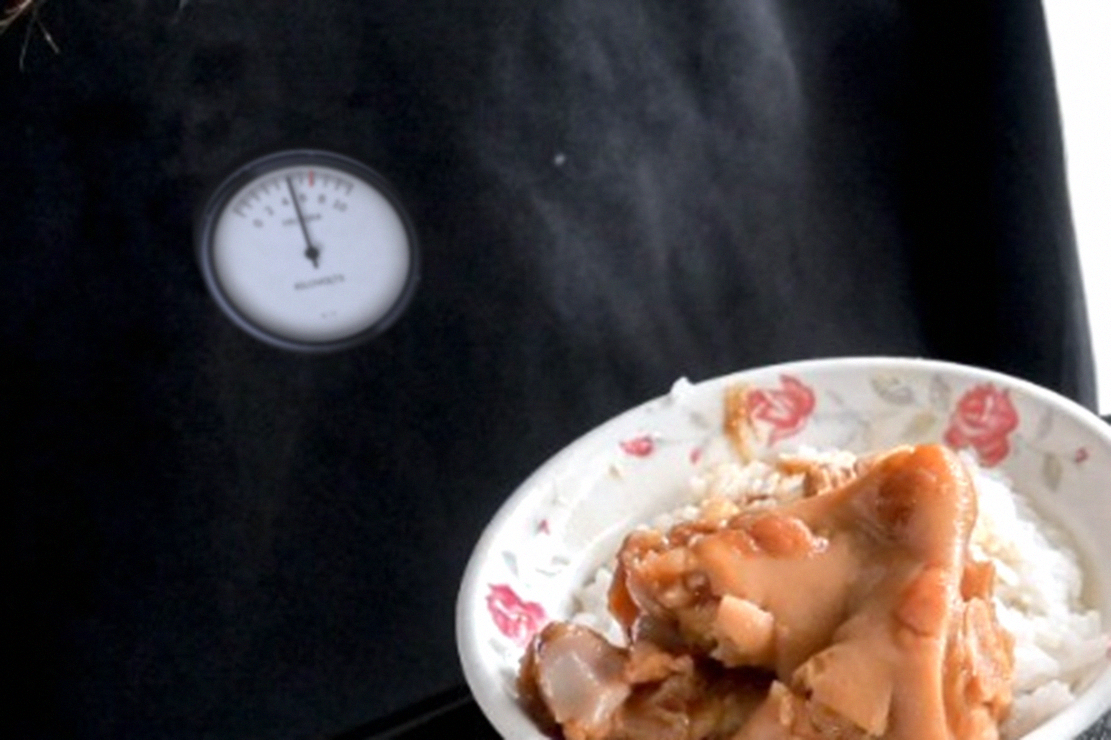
5; kV
